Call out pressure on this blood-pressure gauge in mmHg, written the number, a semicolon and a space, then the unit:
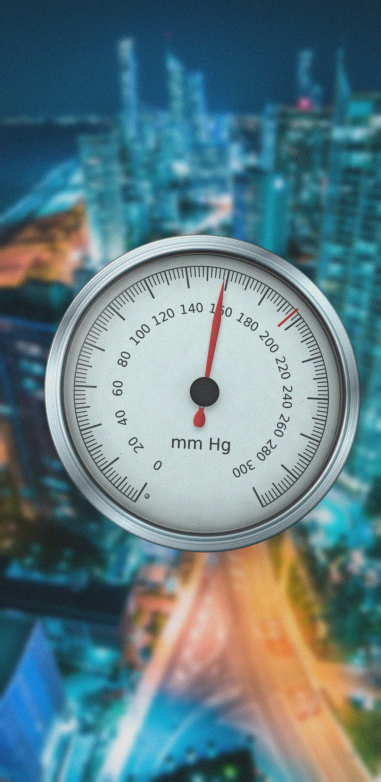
158; mmHg
